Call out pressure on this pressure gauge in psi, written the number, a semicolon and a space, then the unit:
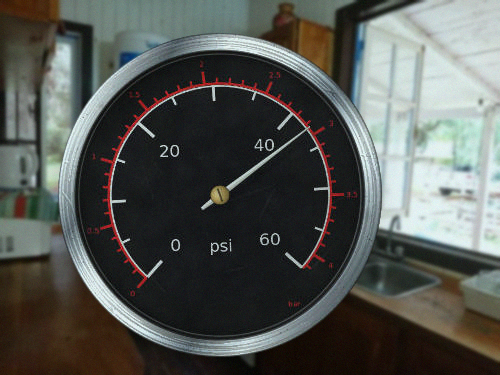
42.5; psi
